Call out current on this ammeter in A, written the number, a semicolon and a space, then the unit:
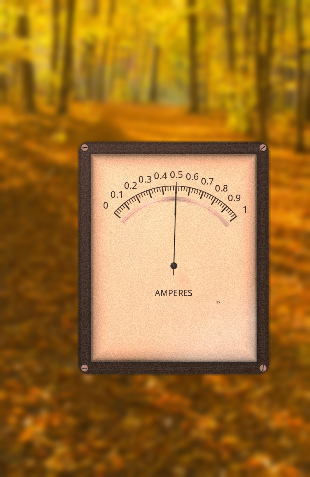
0.5; A
